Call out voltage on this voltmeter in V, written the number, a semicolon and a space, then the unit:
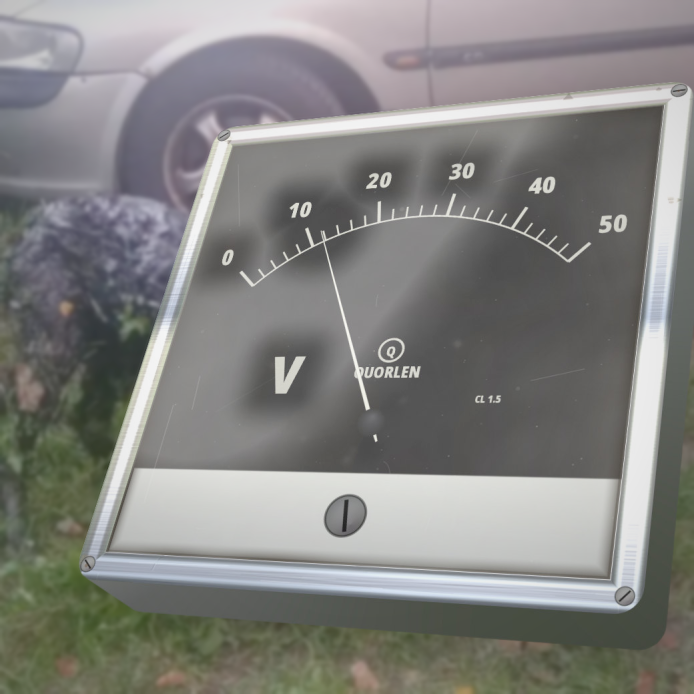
12; V
